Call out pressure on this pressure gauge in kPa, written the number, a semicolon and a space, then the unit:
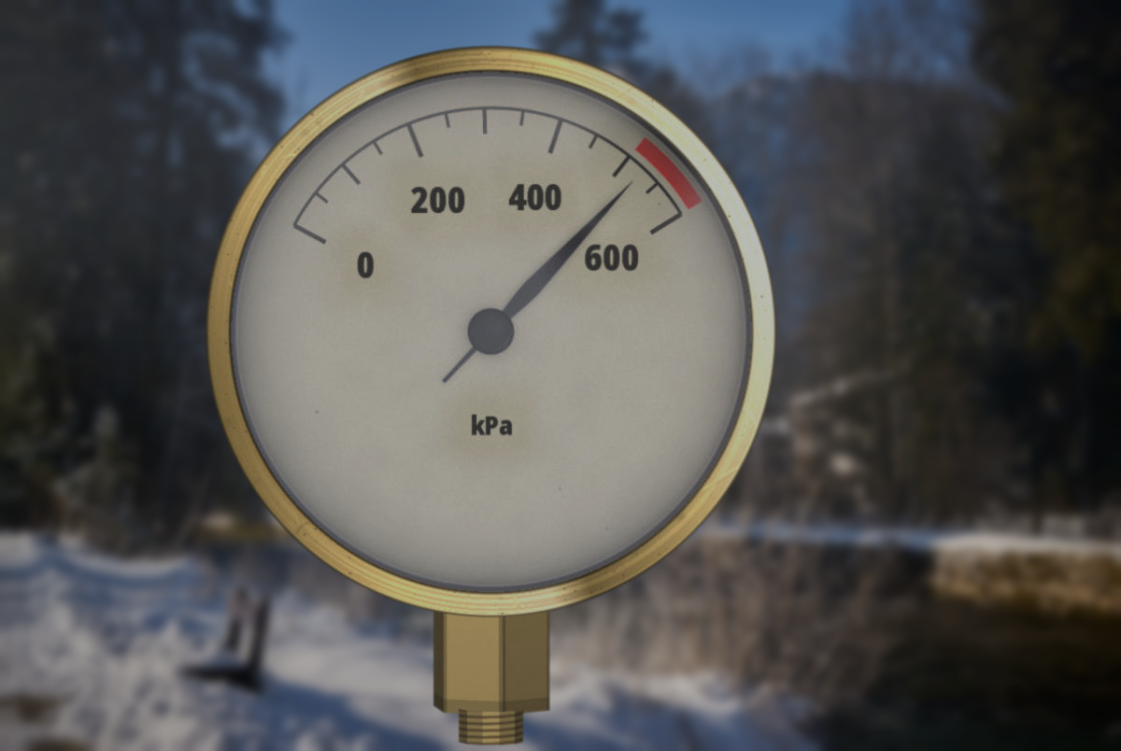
525; kPa
